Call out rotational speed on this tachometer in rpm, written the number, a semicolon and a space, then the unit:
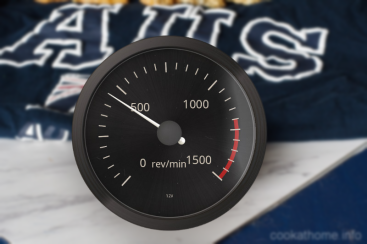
450; rpm
